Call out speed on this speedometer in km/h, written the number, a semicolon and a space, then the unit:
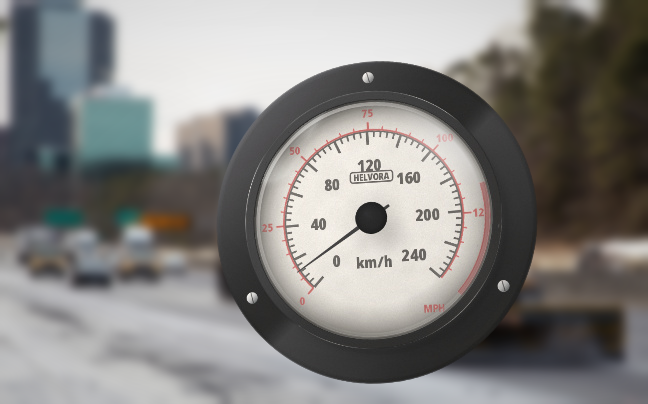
12; km/h
